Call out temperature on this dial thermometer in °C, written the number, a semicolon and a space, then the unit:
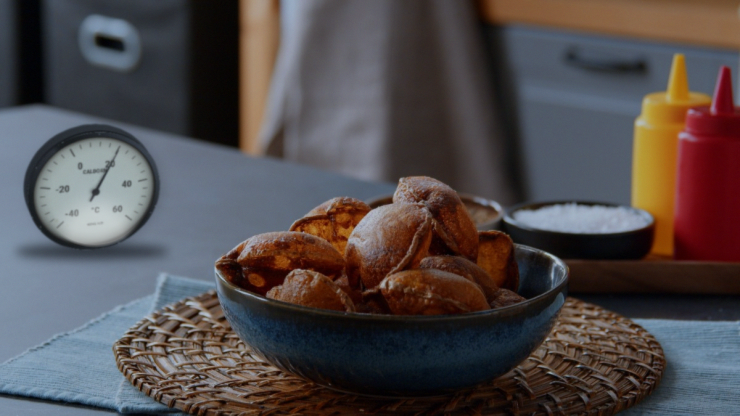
20; °C
